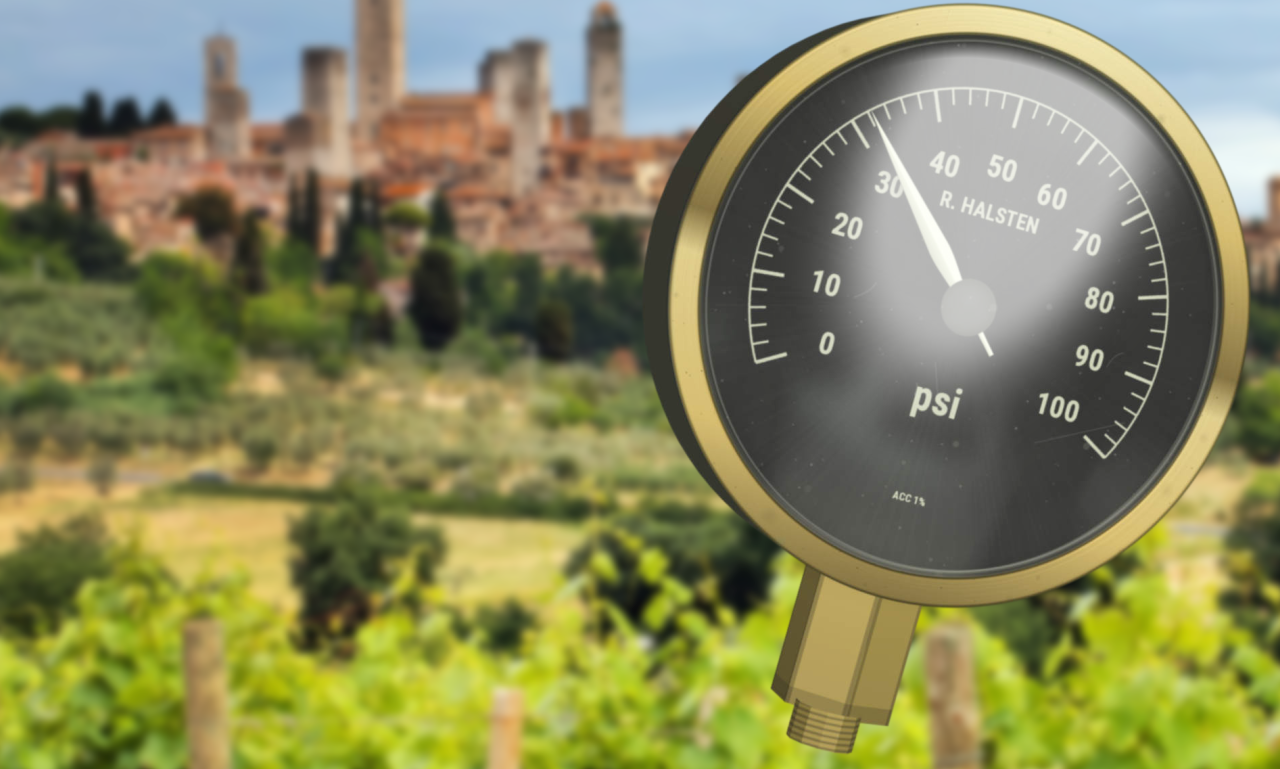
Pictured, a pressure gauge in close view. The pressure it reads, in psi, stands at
32 psi
